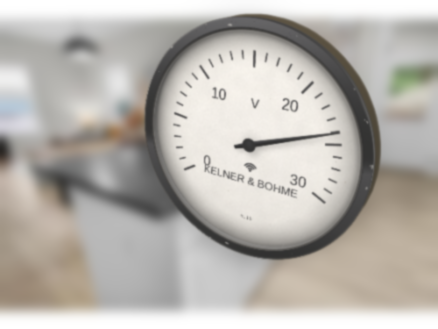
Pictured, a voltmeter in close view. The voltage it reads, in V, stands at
24 V
